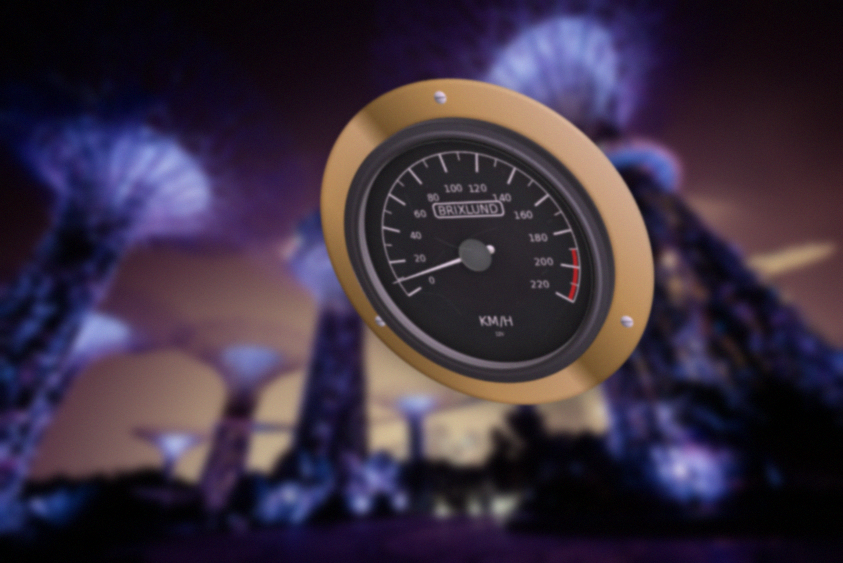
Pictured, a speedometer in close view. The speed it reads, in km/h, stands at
10 km/h
